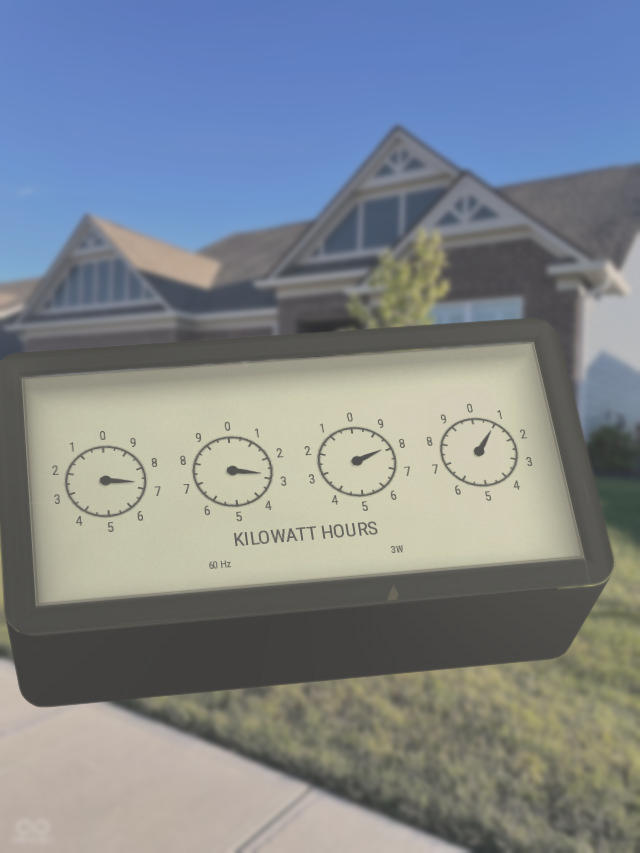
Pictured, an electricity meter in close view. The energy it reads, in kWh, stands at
7281 kWh
